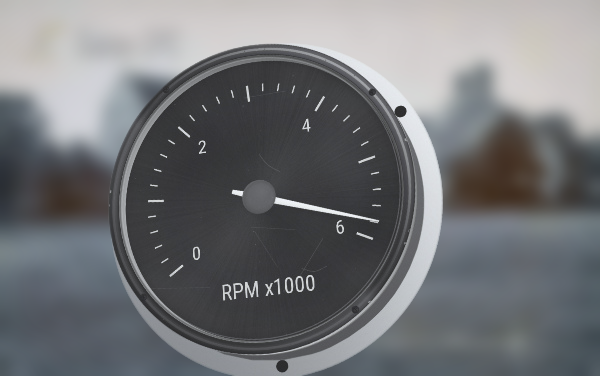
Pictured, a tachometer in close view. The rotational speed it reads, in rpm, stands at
5800 rpm
